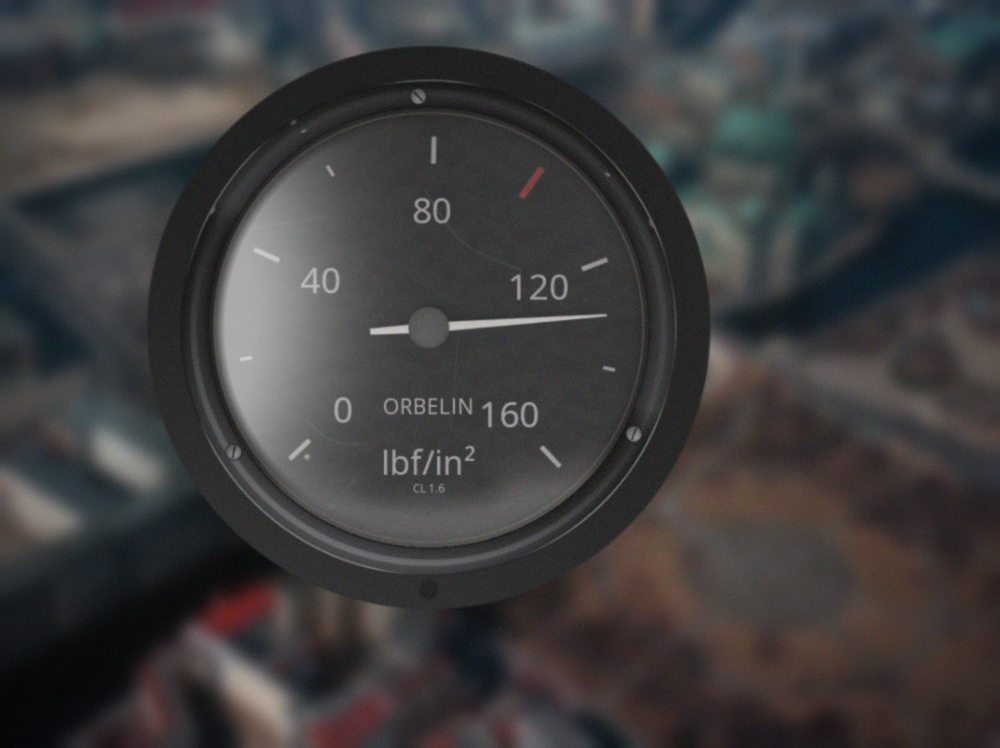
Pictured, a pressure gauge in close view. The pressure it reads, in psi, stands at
130 psi
